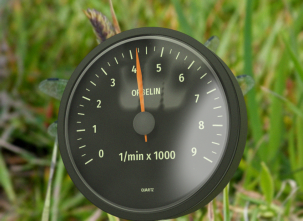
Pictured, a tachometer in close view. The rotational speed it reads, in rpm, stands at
4250 rpm
